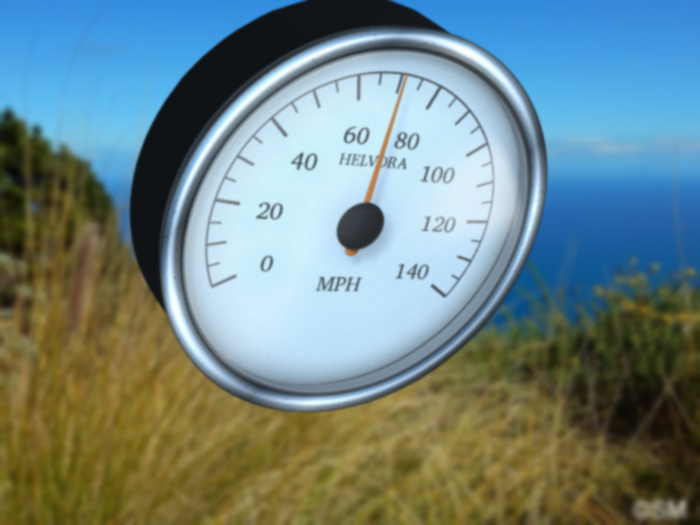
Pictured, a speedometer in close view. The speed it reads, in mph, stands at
70 mph
